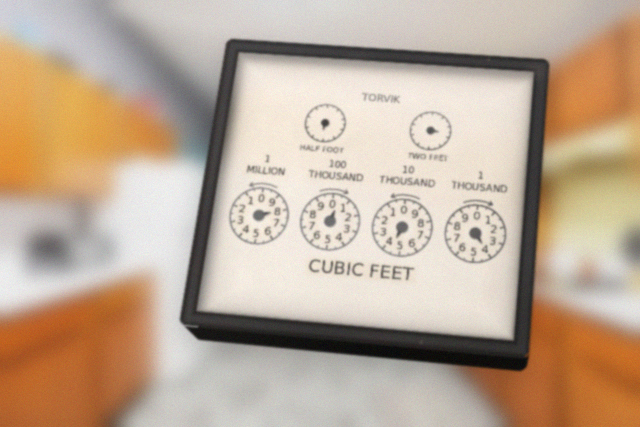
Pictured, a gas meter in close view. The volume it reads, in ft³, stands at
804400 ft³
